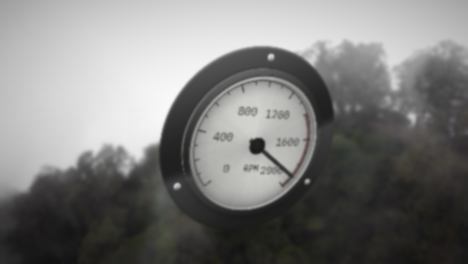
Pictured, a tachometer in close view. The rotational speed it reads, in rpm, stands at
1900 rpm
